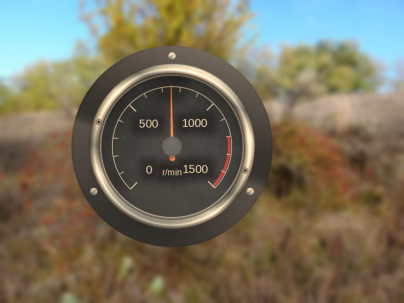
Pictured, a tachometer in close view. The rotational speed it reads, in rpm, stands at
750 rpm
